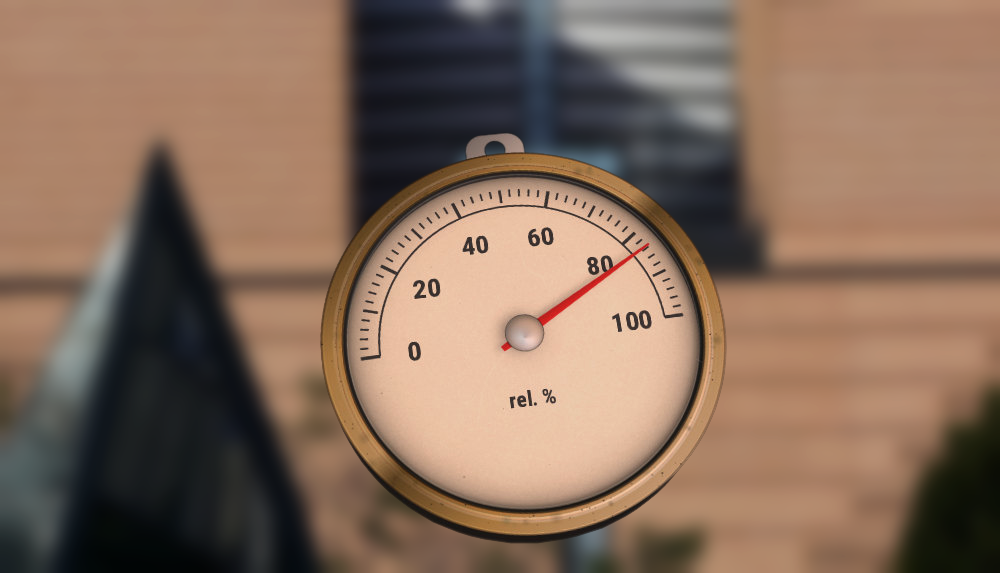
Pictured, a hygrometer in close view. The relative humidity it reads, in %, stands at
84 %
